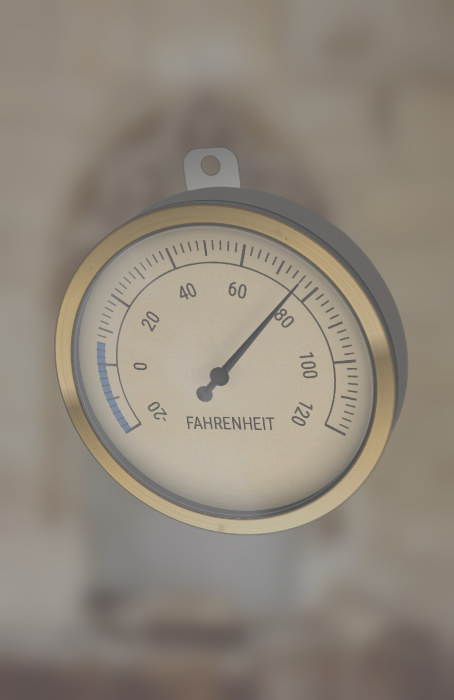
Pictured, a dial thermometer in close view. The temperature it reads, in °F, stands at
76 °F
